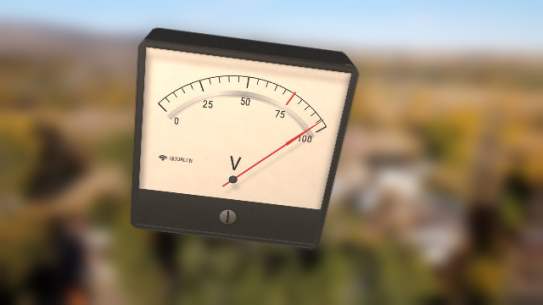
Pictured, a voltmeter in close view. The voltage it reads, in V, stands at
95 V
